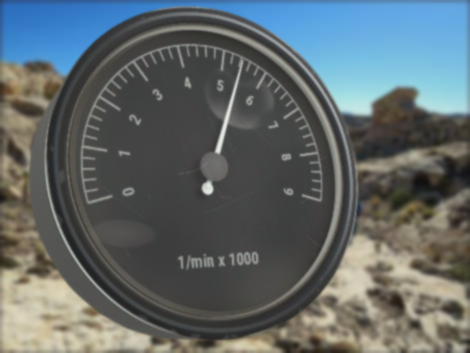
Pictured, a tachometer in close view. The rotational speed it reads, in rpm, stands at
5400 rpm
